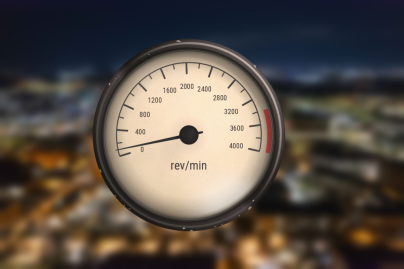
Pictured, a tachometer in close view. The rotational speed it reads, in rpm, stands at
100 rpm
